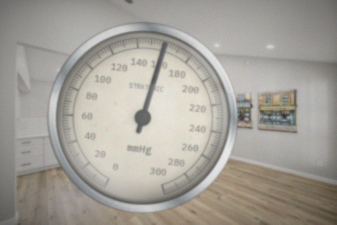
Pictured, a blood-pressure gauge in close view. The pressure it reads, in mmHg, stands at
160 mmHg
